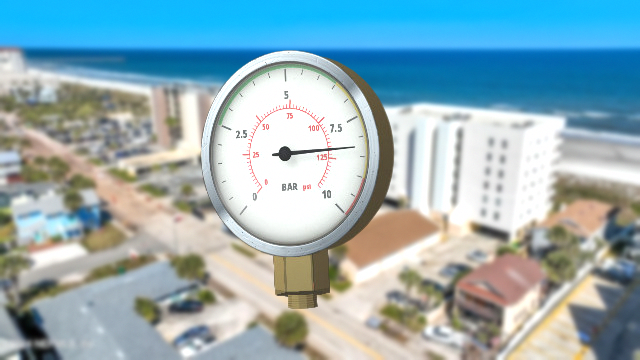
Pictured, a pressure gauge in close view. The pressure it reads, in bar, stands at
8.25 bar
